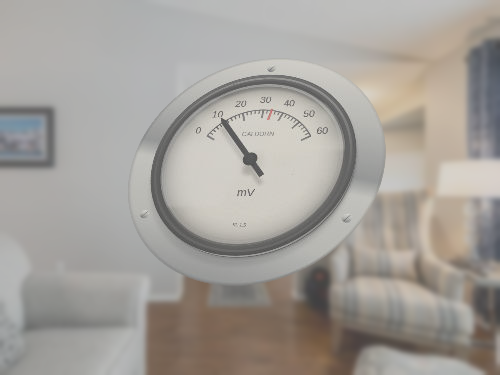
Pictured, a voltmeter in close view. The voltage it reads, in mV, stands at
10 mV
